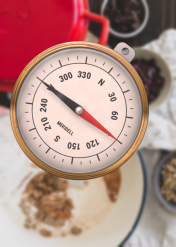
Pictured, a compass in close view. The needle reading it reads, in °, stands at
90 °
